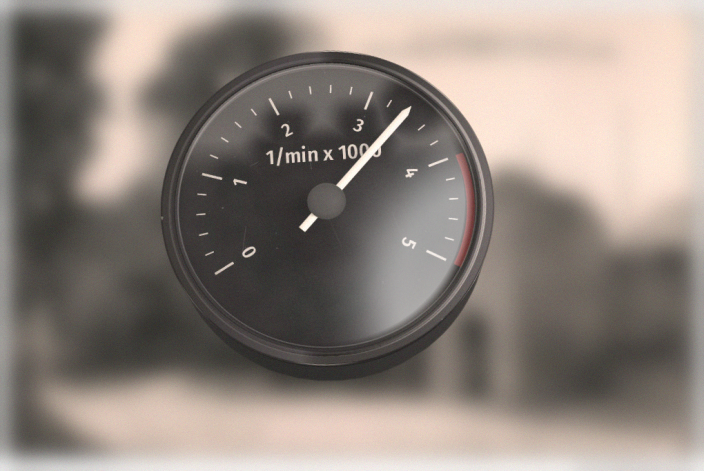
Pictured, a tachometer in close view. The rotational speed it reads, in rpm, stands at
3400 rpm
